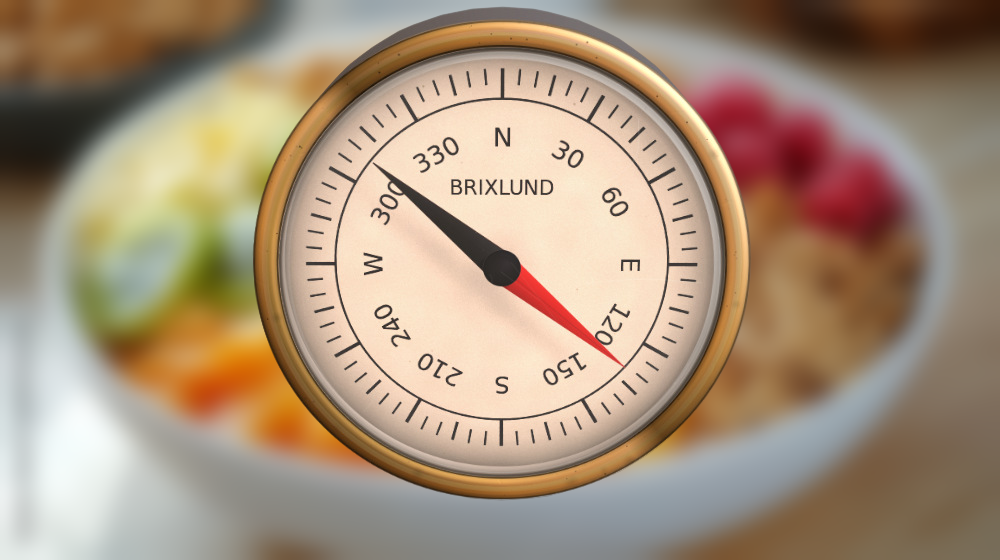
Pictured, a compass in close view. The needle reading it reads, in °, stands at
130 °
